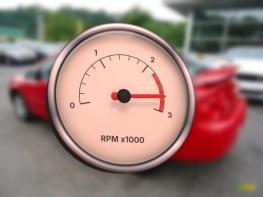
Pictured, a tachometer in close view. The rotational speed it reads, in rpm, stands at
2700 rpm
